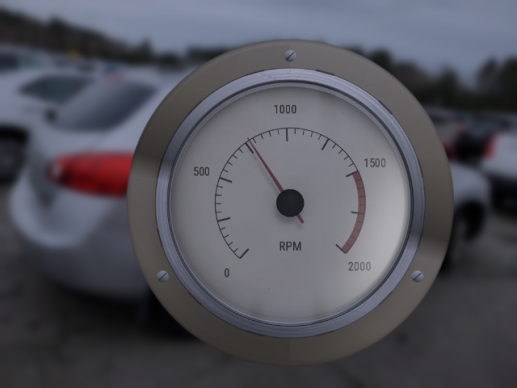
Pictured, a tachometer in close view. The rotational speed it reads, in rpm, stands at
775 rpm
